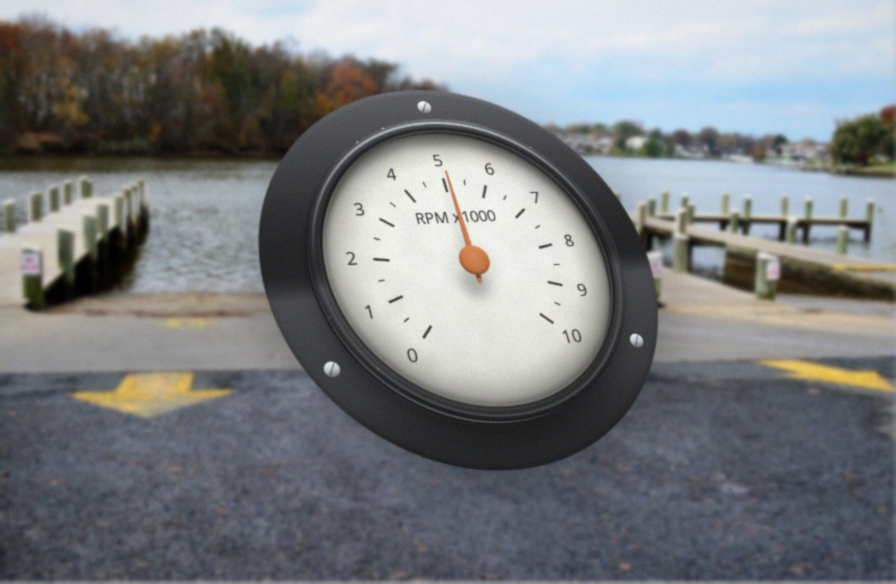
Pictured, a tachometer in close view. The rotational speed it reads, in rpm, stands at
5000 rpm
